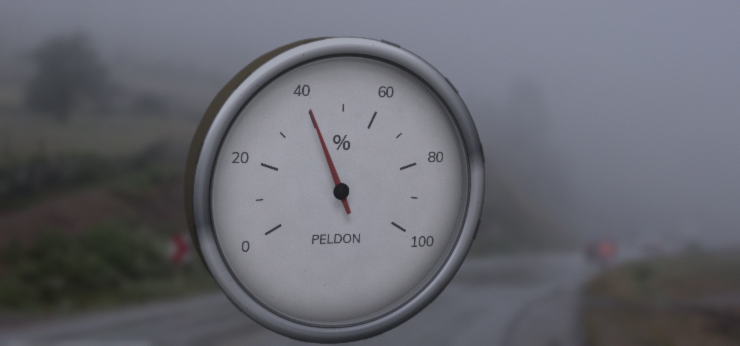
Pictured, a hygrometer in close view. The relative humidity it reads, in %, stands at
40 %
